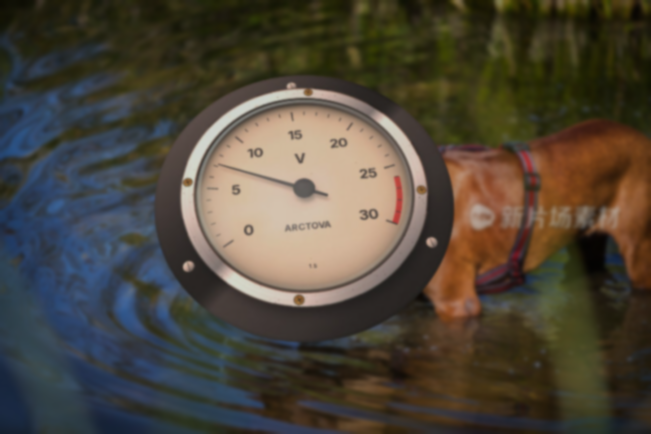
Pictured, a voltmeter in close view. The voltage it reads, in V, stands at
7 V
